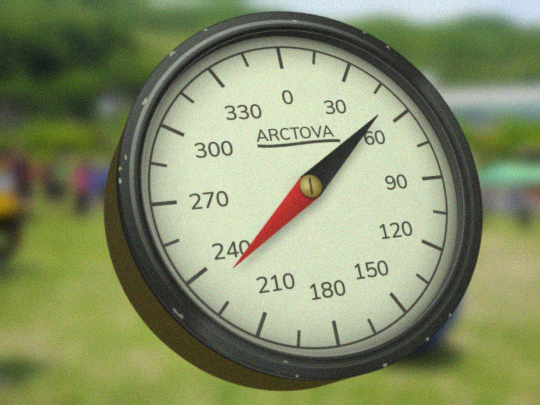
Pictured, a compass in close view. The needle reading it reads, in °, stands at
232.5 °
